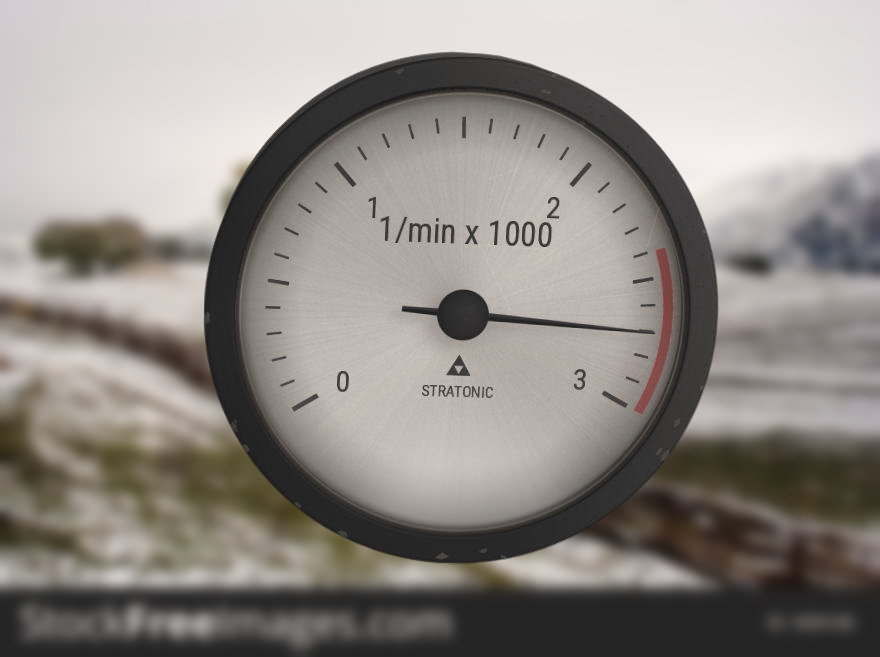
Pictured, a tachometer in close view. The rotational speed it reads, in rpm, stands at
2700 rpm
